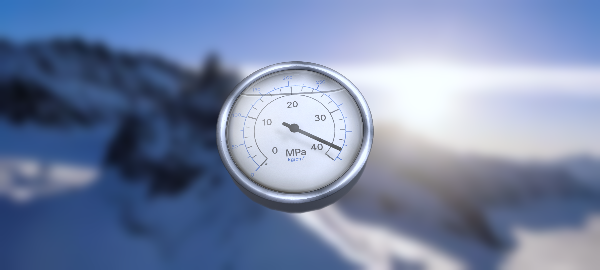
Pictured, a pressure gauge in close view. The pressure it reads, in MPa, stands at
38 MPa
